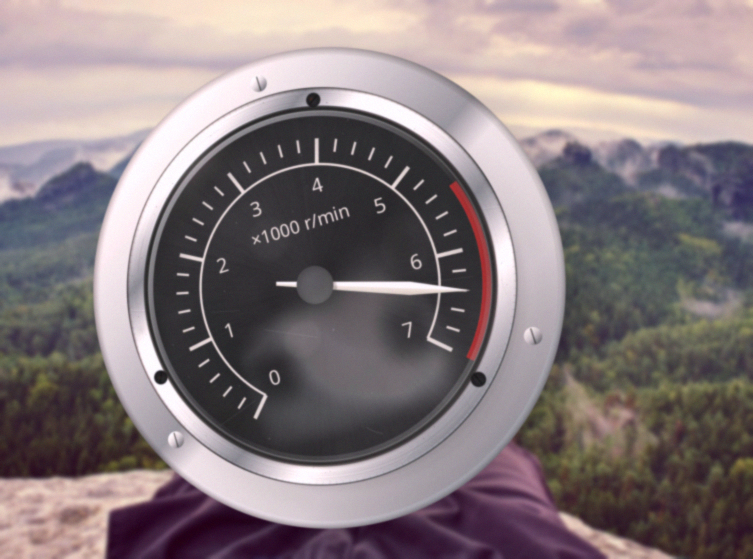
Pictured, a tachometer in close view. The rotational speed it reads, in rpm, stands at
6400 rpm
